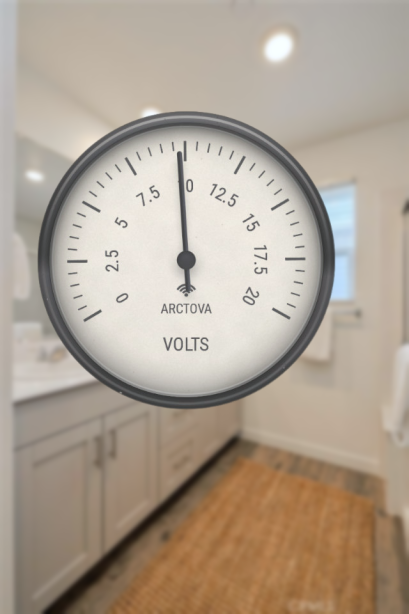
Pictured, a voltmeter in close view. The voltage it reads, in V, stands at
9.75 V
